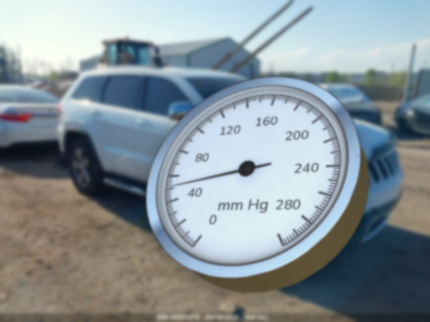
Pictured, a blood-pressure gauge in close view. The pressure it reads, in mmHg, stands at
50 mmHg
